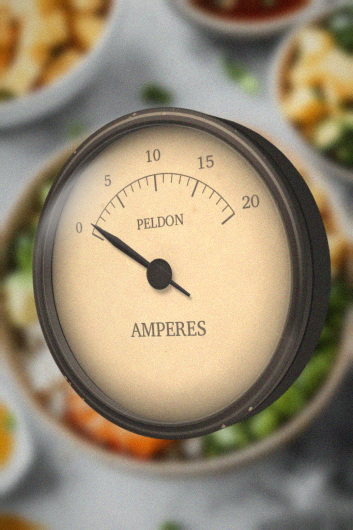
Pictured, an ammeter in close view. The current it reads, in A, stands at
1 A
